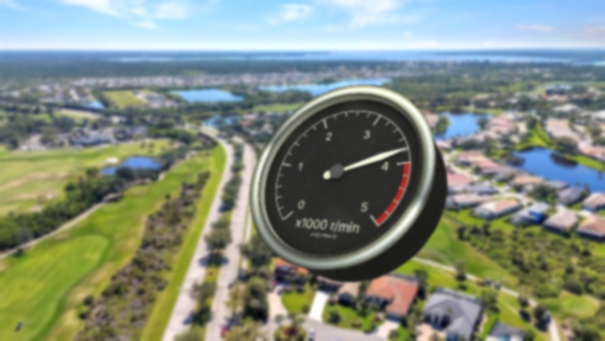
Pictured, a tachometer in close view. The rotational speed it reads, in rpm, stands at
3800 rpm
